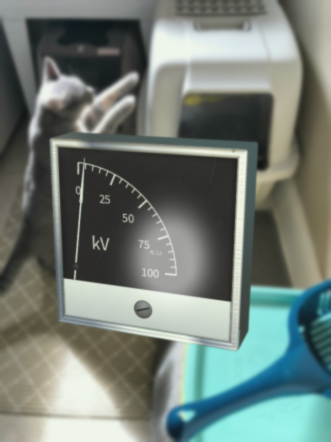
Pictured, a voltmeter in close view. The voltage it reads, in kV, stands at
5 kV
